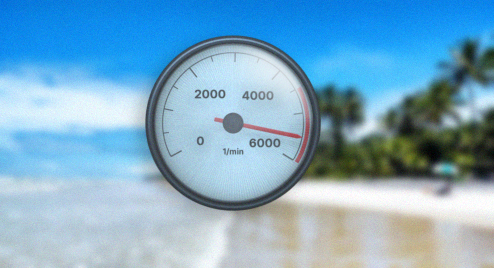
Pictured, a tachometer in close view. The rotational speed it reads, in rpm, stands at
5500 rpm
